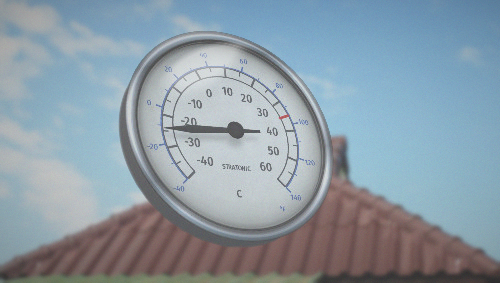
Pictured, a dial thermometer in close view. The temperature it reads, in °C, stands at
-25 °C
